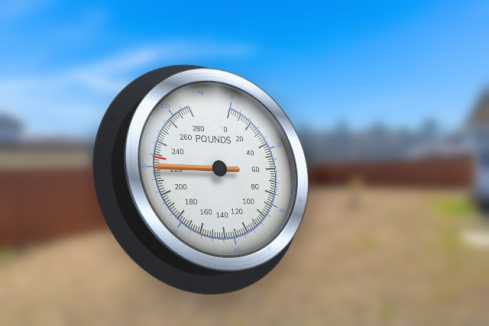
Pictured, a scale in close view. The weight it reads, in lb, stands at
220 lb
